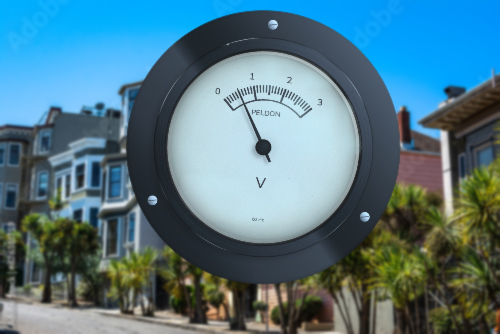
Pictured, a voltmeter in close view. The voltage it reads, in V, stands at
0.5 V
